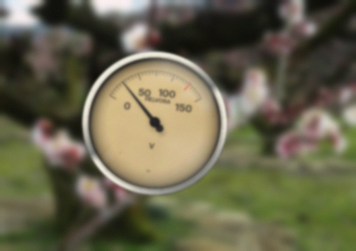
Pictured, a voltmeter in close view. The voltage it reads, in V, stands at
25 V
